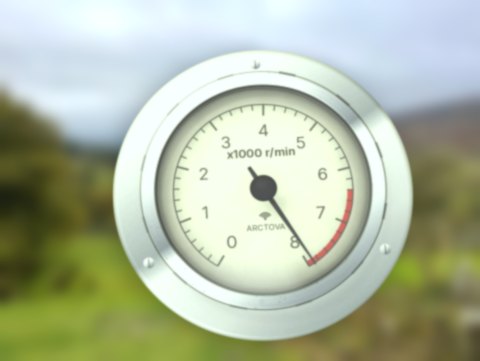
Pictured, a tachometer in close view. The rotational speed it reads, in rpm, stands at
7900 rpm
